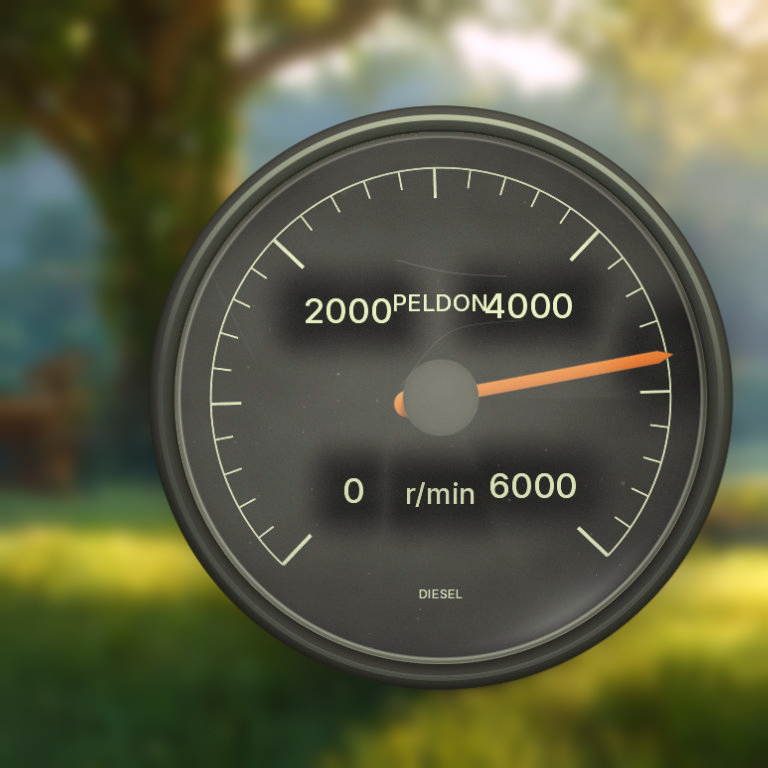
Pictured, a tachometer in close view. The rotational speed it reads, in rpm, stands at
4800 rpm
